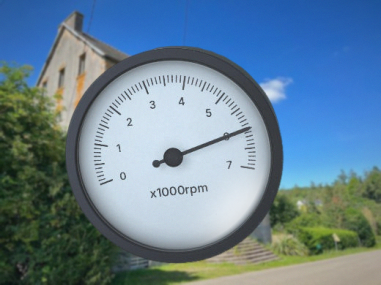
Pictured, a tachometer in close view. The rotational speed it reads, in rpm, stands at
6000 rpm
